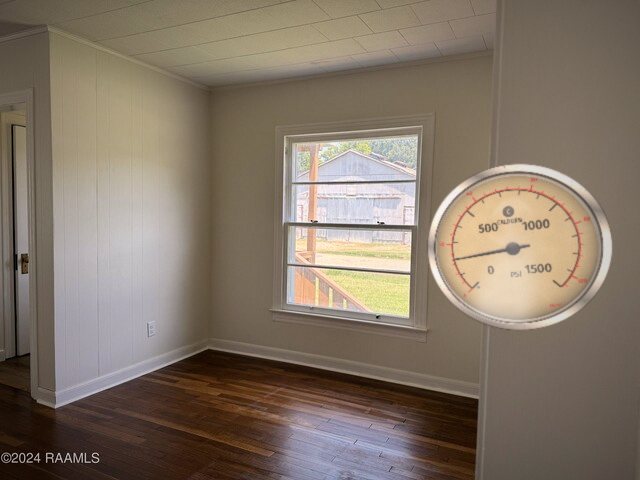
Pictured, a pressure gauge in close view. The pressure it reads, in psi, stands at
200 psi
